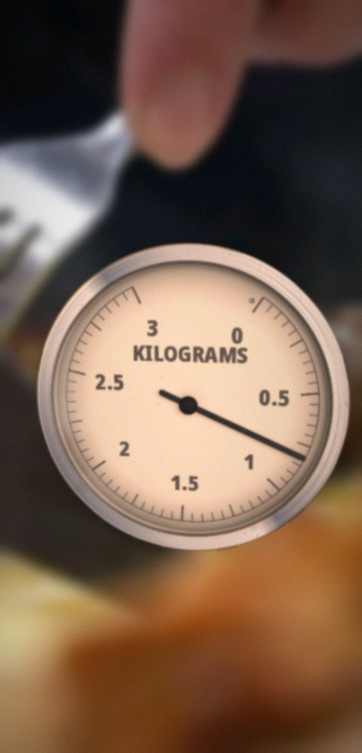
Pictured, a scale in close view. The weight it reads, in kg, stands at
0.8 kg
